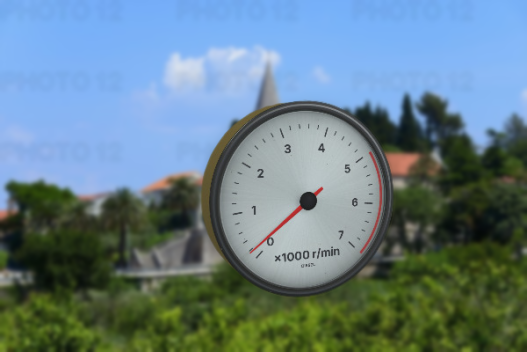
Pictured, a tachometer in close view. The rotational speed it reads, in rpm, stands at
200 rpm
